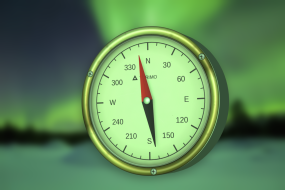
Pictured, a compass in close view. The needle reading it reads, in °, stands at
350 °
